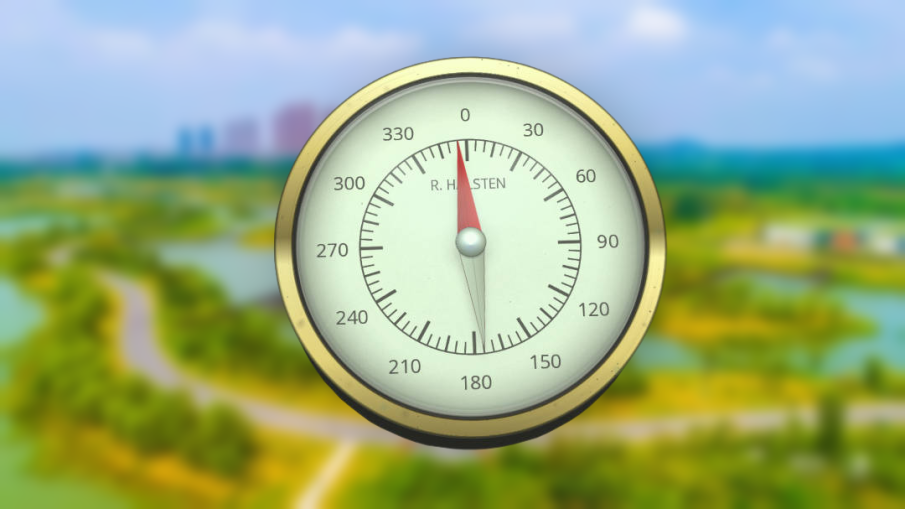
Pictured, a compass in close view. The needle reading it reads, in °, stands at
355 °
